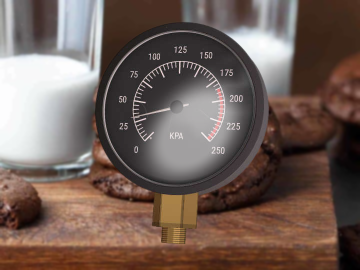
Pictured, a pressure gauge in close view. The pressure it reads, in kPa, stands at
30 kPa
